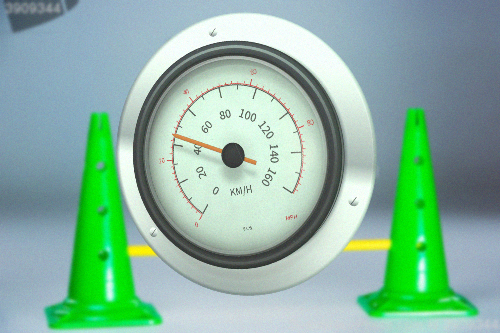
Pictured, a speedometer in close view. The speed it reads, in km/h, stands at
45 km/h
